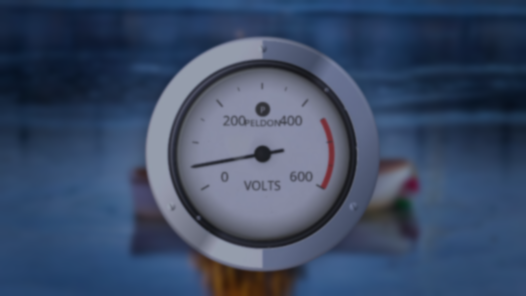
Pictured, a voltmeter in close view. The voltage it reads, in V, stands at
50 V
